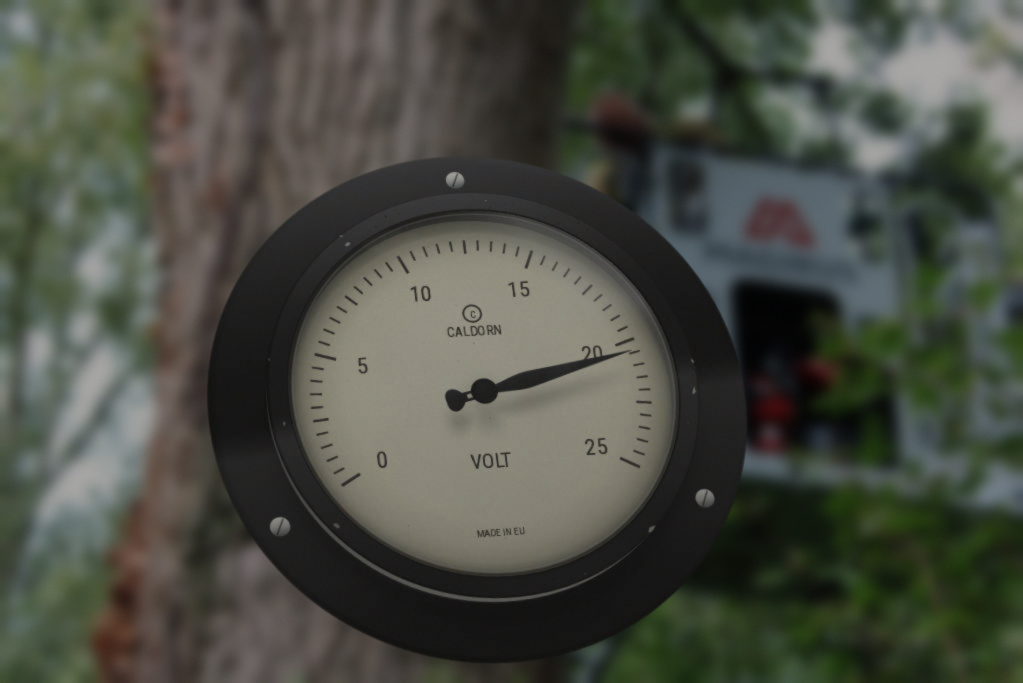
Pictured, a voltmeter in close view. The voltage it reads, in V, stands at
20.5 V
